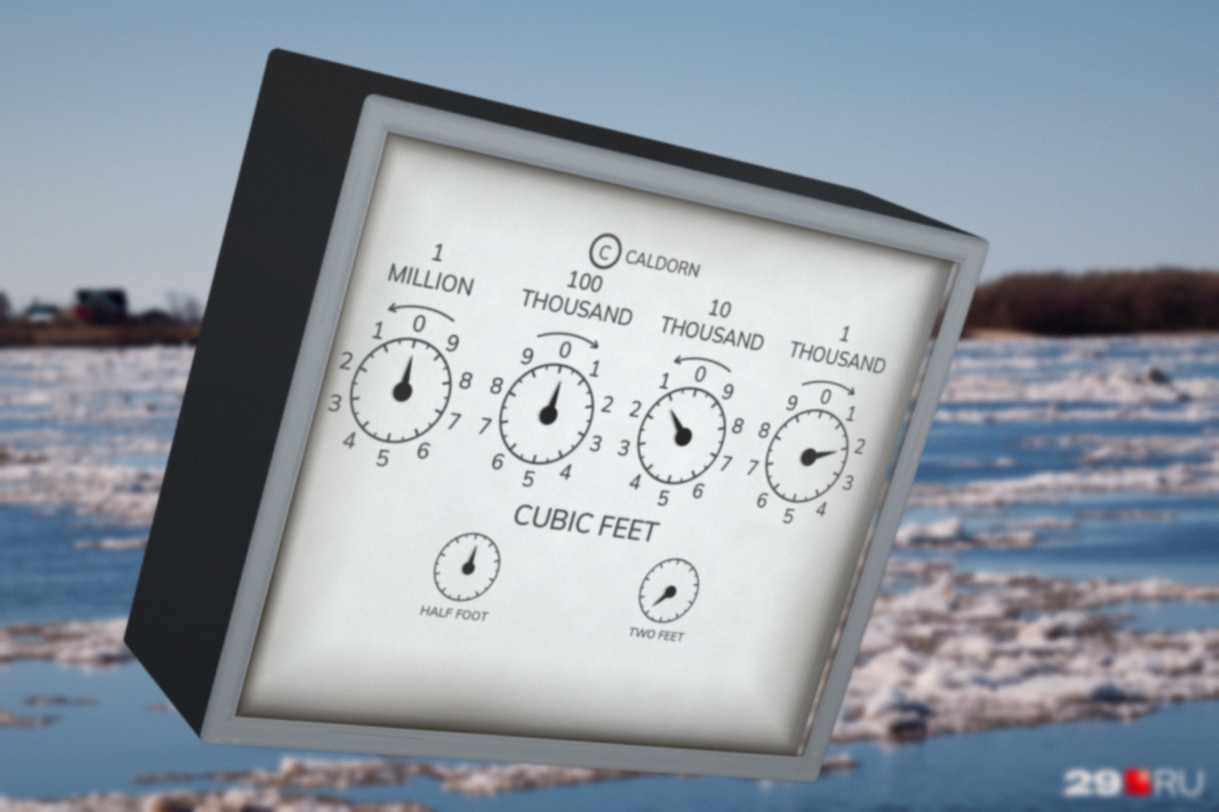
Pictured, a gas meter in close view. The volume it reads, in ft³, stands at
1200 ft³
